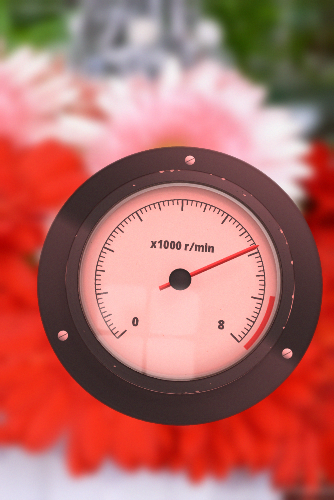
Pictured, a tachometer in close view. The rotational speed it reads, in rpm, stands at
5900 rpm
